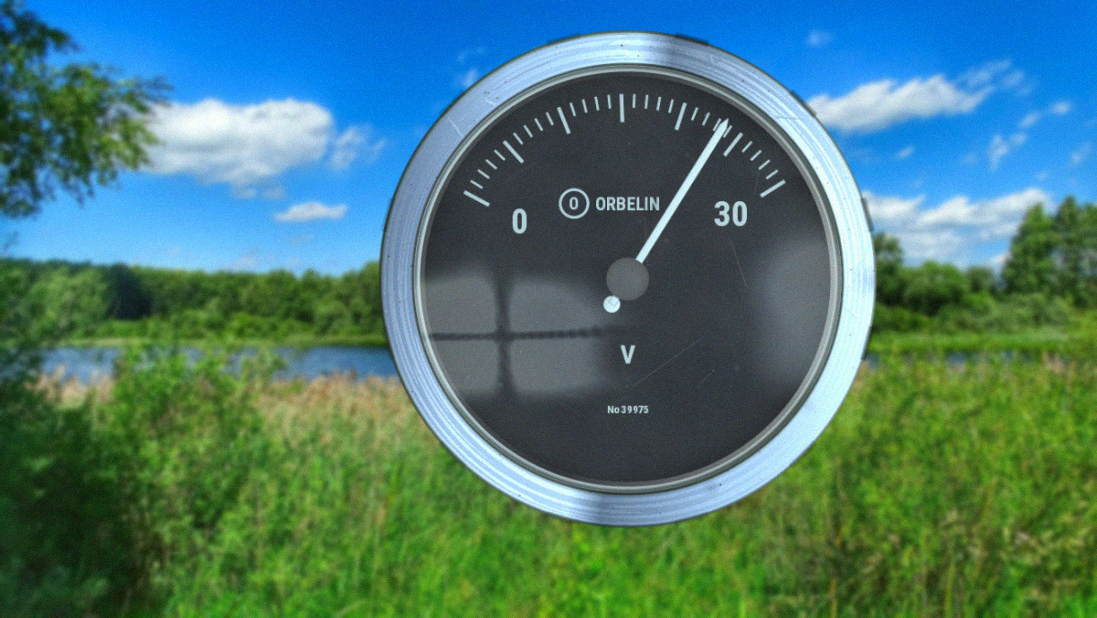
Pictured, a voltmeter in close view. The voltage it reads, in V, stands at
23.5 V
